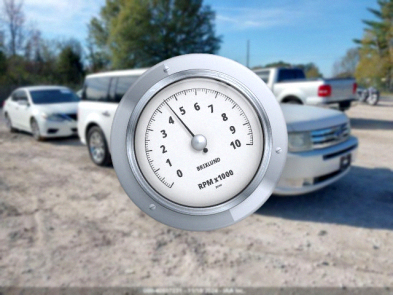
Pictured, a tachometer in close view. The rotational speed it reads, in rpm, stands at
4500 rpm
